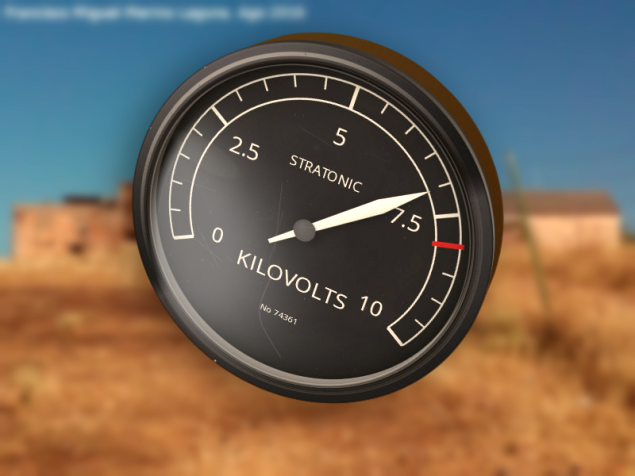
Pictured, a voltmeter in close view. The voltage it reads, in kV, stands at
7 kV
